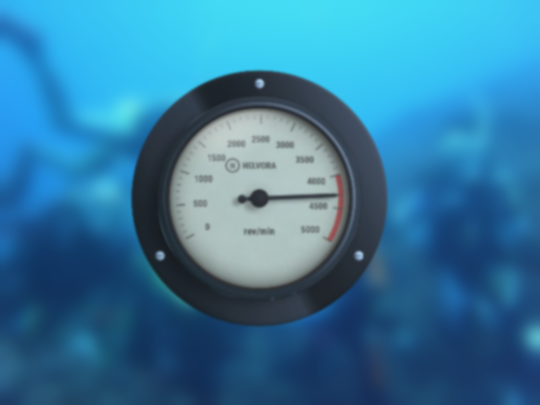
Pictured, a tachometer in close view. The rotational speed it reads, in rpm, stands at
4300 rpm
